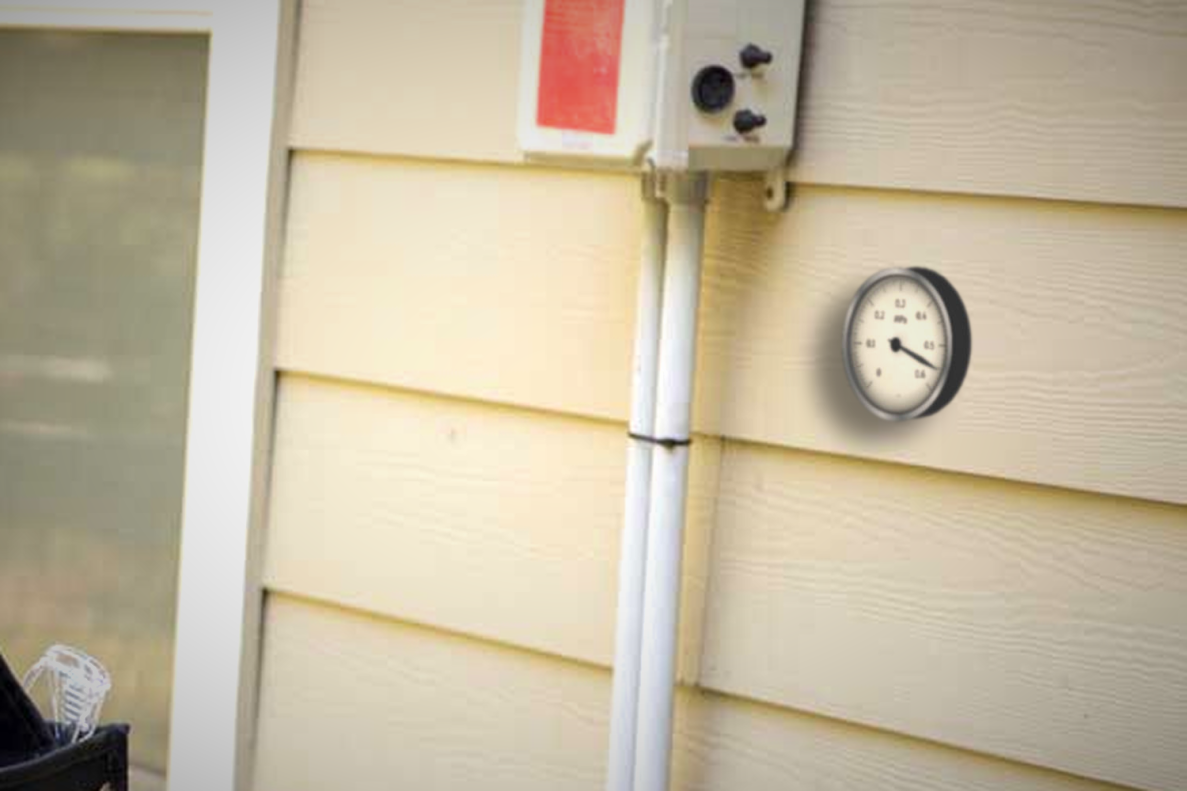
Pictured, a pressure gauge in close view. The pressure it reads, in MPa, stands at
0.55 MPa
